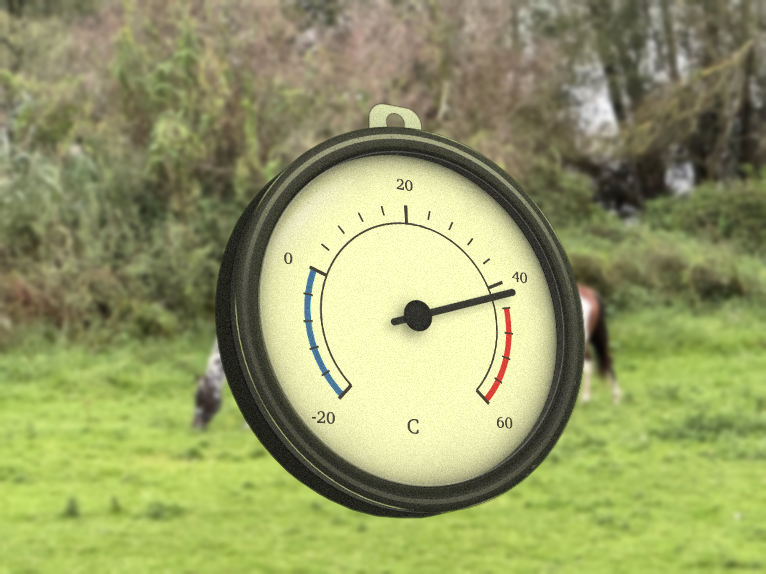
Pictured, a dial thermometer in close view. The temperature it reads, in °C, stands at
42 °C
